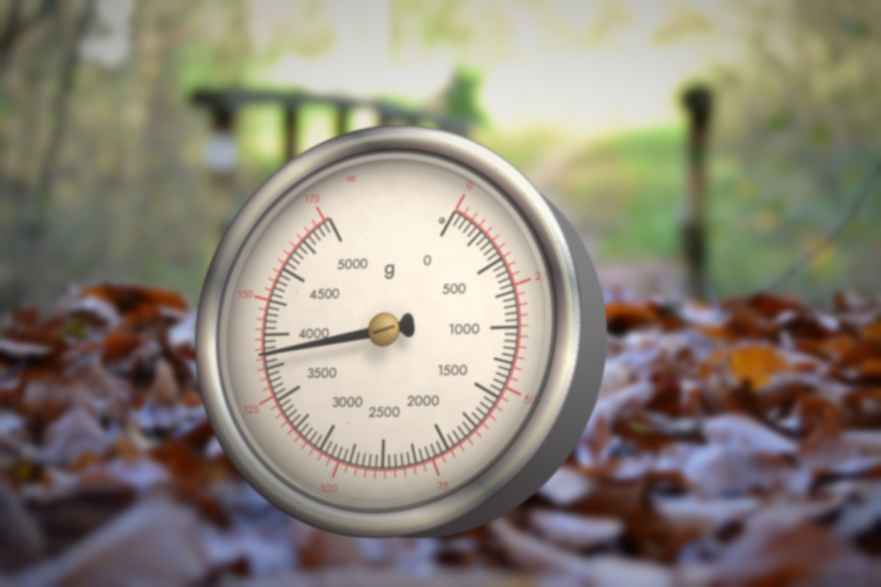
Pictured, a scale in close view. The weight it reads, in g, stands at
3850 g
